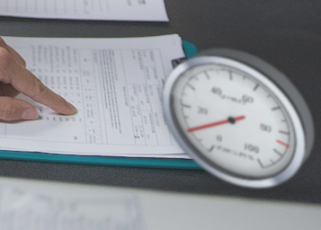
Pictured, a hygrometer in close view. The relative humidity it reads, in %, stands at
10 %
